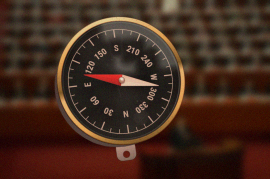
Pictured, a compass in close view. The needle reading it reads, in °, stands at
105 °
